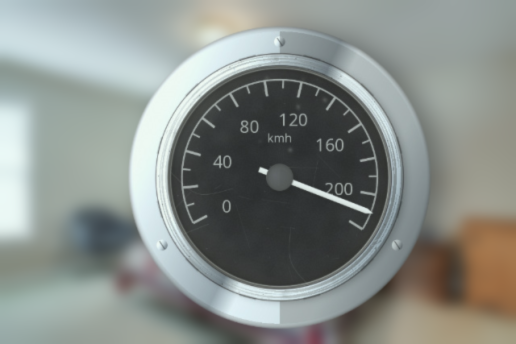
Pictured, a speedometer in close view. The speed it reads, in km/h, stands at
210 km/h
